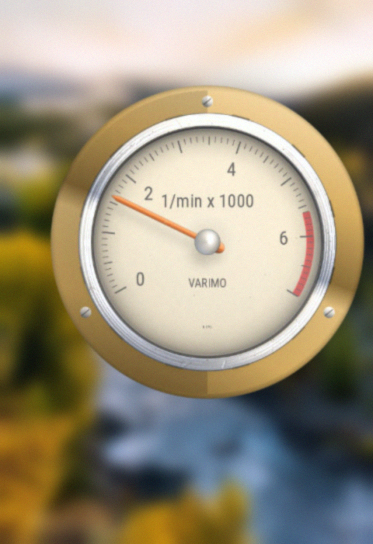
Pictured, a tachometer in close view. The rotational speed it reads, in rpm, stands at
1600 rpm
